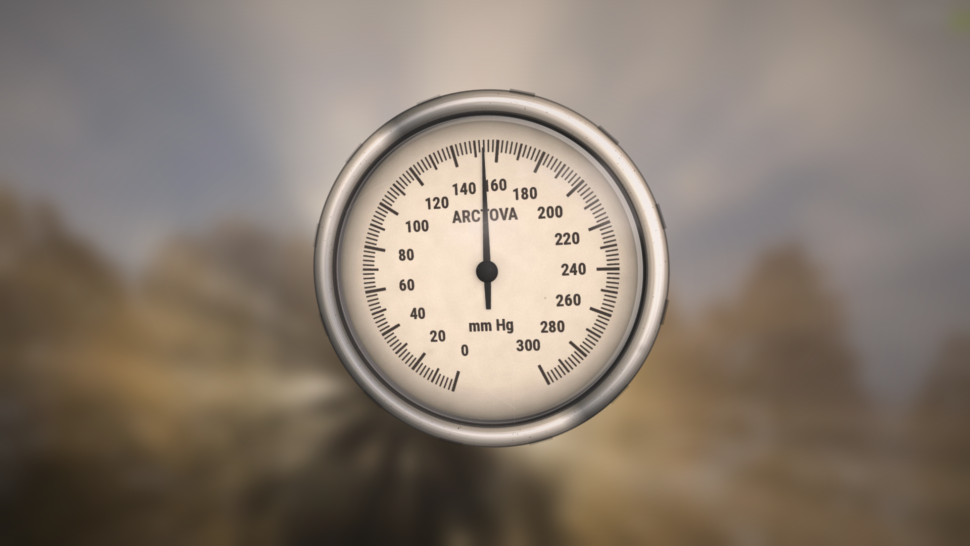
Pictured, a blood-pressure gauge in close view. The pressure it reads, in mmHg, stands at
154 mmHg
